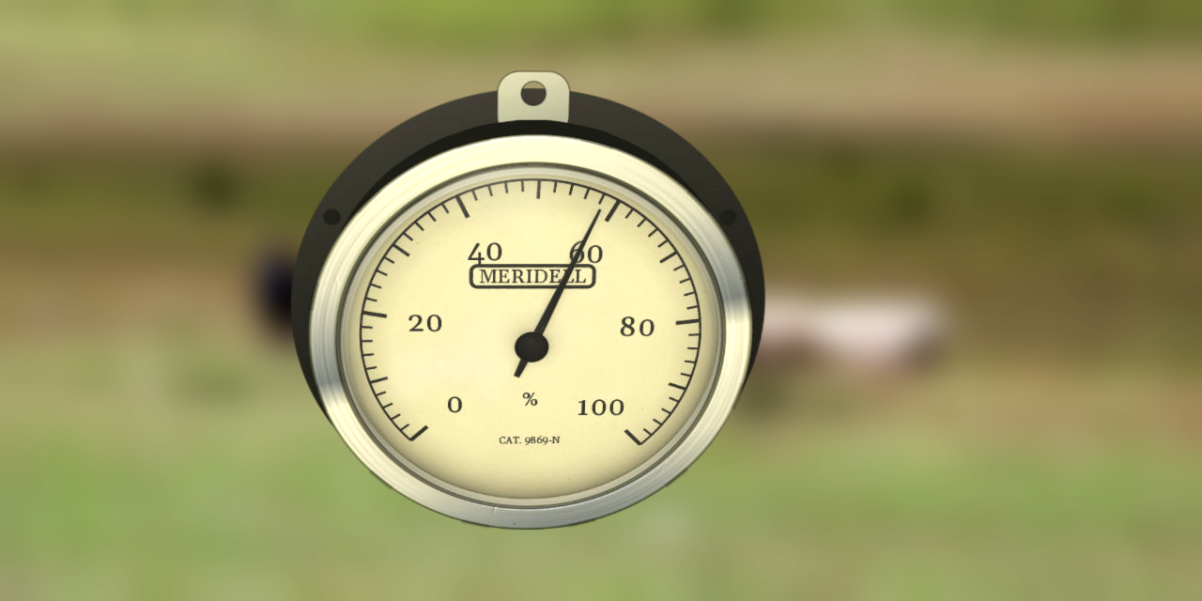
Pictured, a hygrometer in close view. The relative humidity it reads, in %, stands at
58 %
